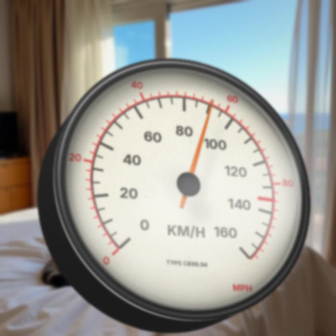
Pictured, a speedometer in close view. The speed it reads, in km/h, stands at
90 km/h
